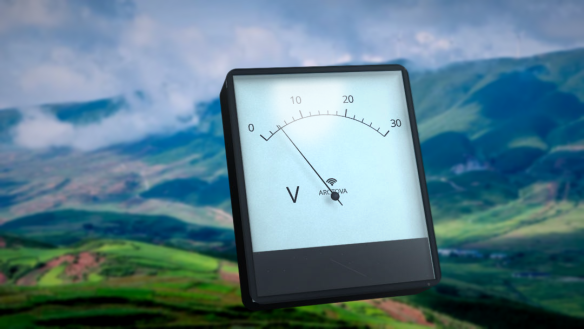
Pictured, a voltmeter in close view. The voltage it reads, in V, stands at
4 V
